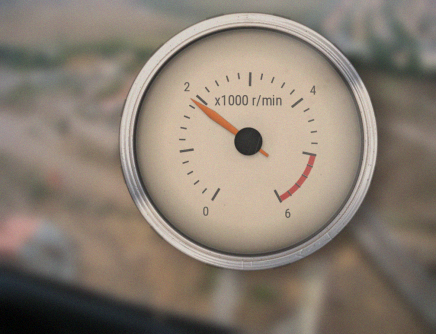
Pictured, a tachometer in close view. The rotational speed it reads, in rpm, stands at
1900 rpm
